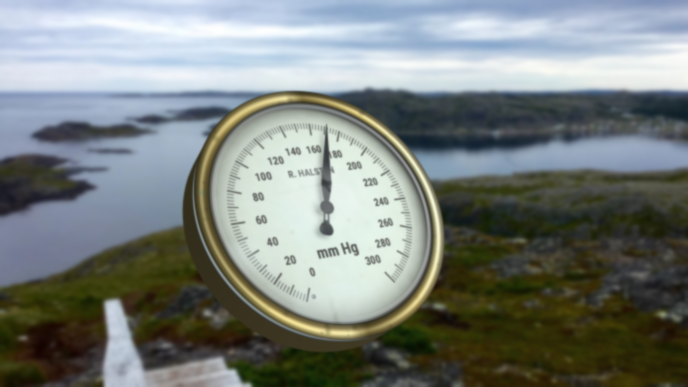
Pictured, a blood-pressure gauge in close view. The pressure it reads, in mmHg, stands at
170 mmHg
